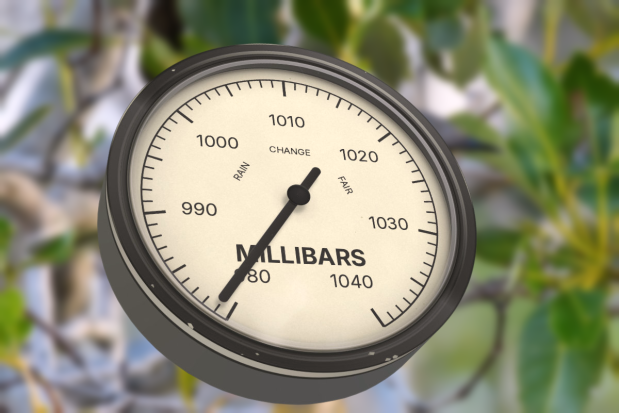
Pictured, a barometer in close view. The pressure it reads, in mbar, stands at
981 mbar
